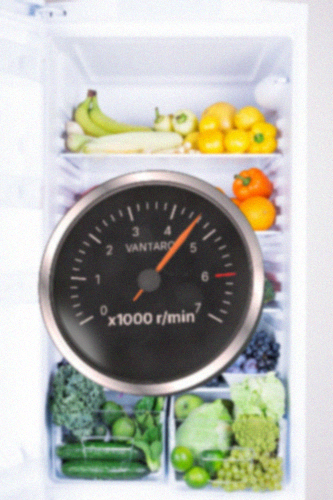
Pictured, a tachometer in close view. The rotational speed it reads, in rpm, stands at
4600 rpm
